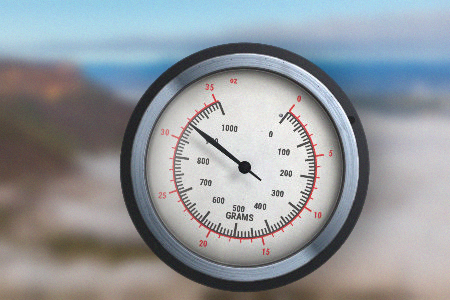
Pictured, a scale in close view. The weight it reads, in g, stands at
900 g
